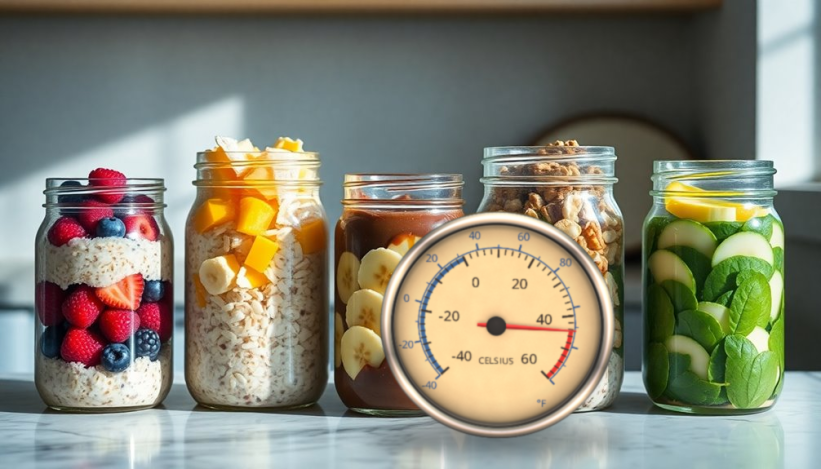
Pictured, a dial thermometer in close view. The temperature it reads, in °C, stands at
44 °C
